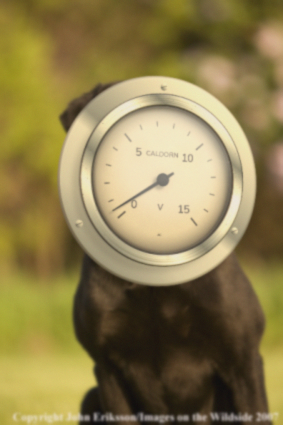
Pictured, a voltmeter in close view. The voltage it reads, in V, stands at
0.5 V
